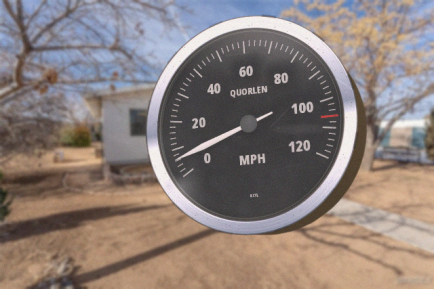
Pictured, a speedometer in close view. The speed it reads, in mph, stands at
6 mph
